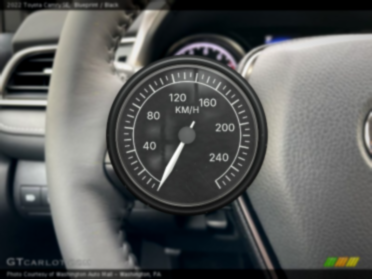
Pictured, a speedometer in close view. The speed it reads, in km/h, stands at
0 km/h
